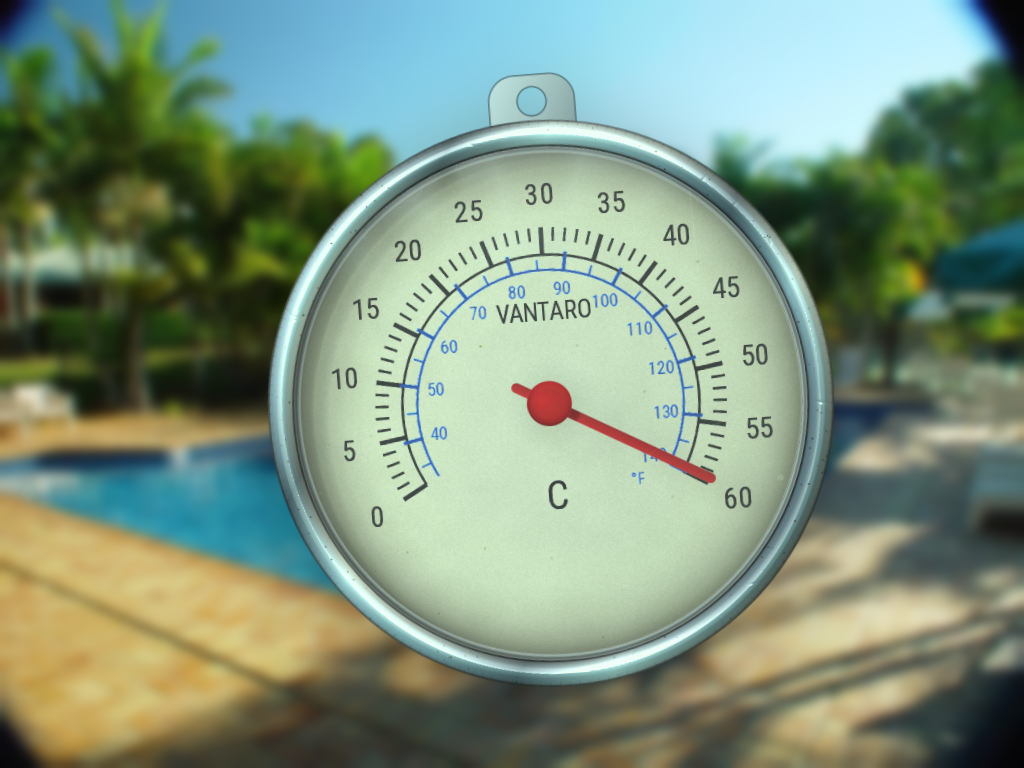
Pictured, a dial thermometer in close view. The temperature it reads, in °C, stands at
59.5 °C
